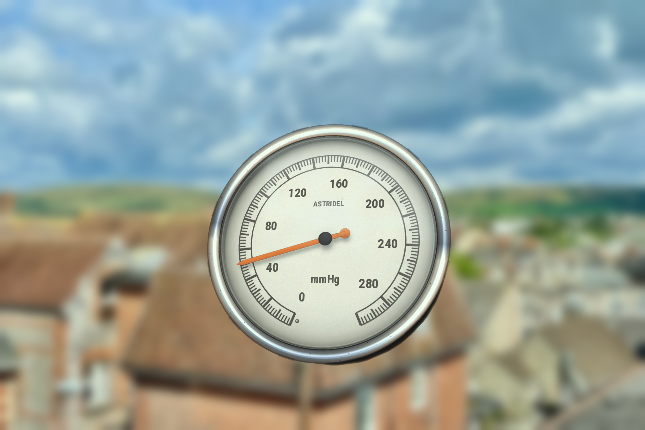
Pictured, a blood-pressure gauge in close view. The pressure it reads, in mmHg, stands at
50 mmHg
